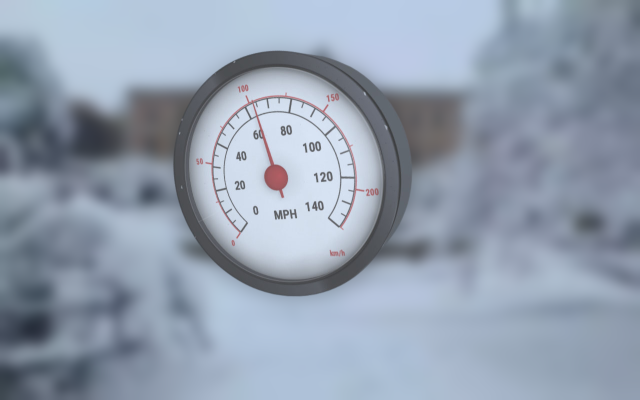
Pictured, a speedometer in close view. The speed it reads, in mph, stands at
65 mph
